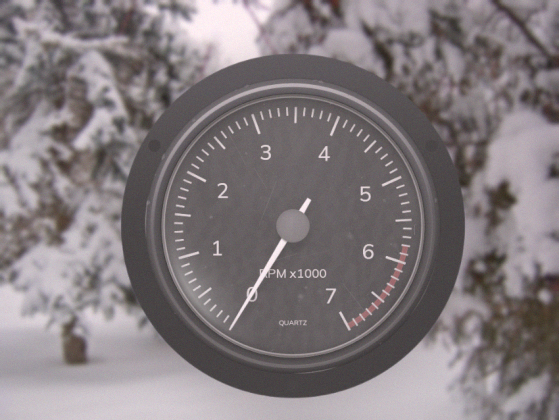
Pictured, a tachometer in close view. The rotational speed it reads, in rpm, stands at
0 rpm
